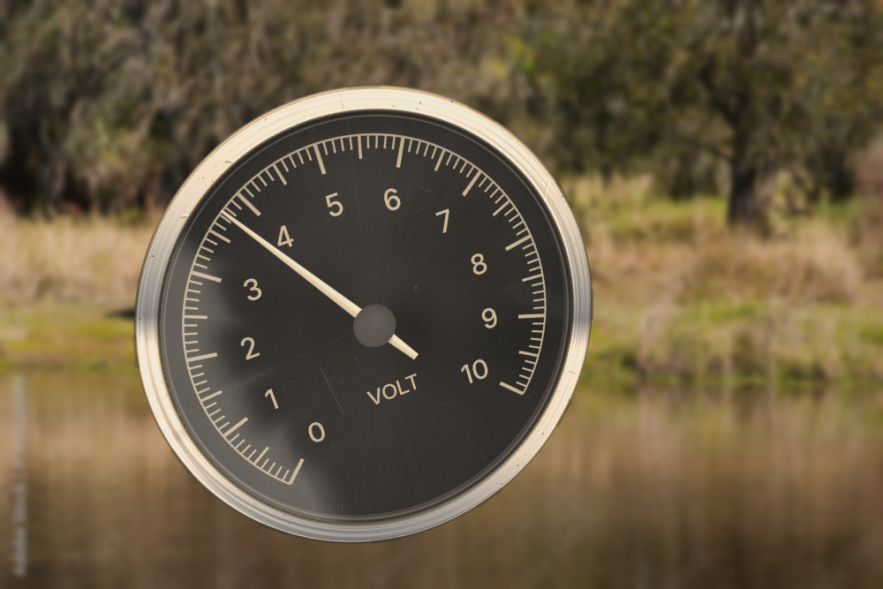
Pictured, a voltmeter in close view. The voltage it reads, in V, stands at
3.75 V
